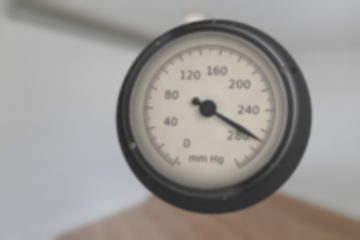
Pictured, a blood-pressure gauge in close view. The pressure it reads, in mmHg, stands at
270 mmHg
